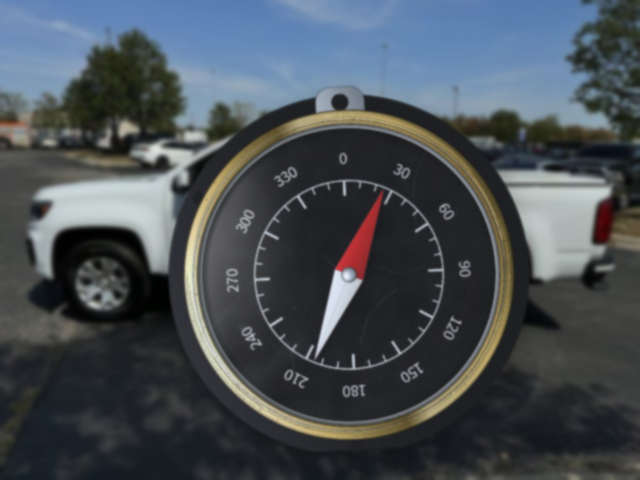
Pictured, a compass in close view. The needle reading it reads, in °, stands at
25 °
